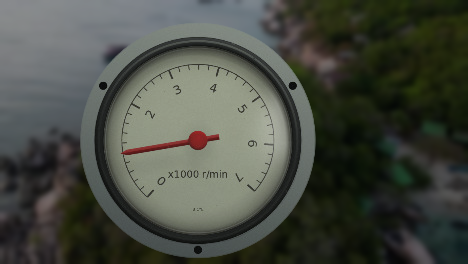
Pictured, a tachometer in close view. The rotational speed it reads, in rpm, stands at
1000 rpm
